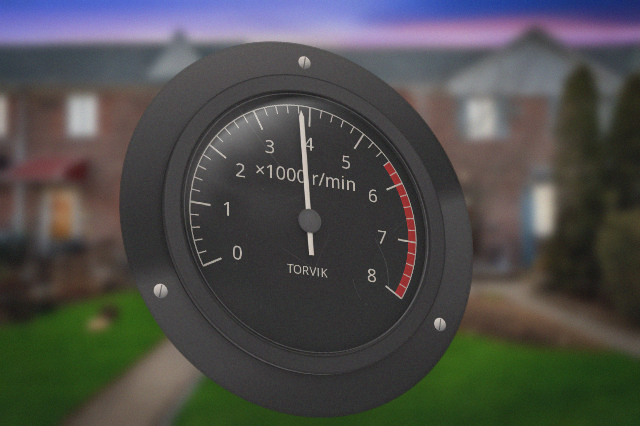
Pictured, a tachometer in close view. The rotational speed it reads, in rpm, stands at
3800 rpm
